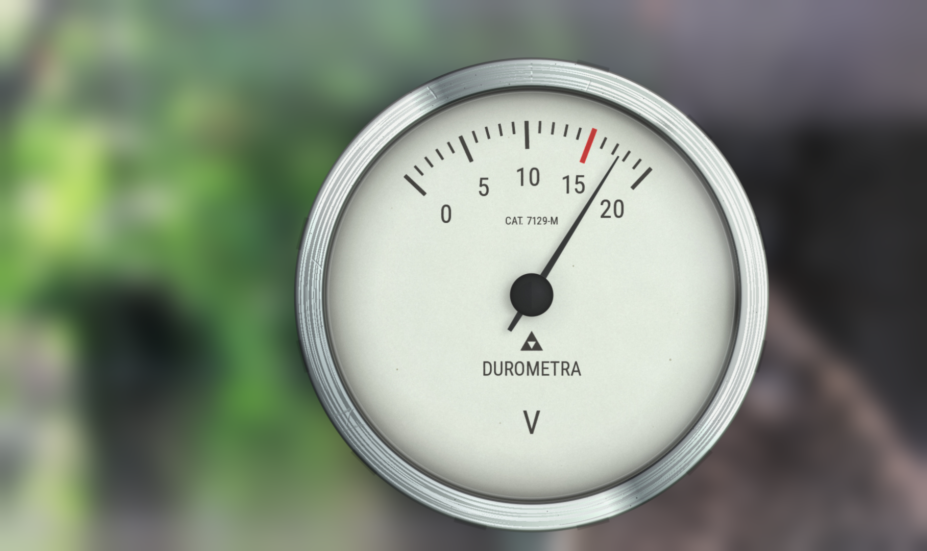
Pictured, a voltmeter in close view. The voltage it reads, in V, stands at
17.5 V
